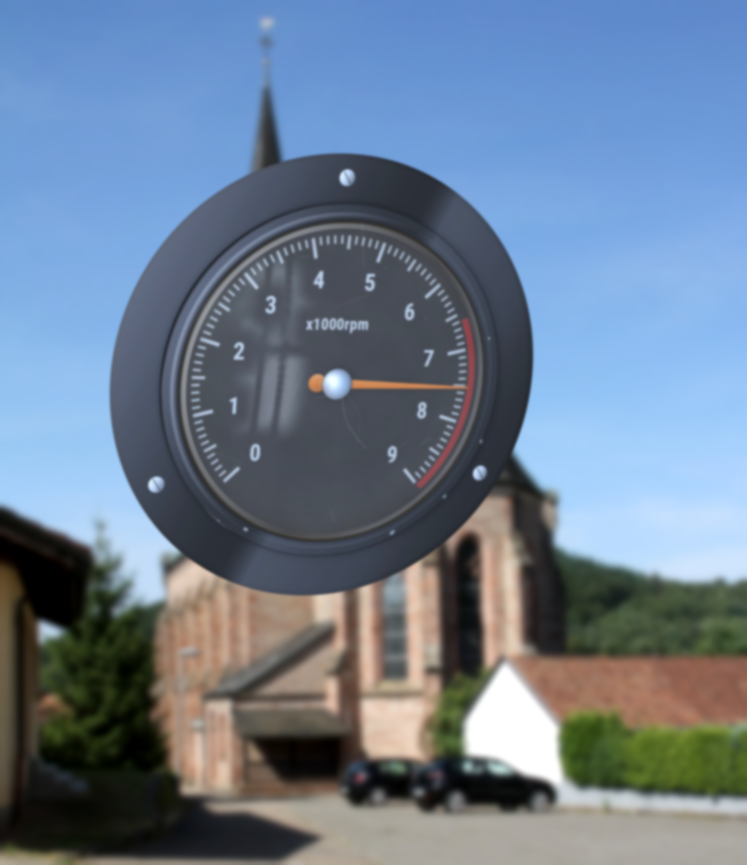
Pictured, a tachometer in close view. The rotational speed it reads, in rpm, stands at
7500 rpm
